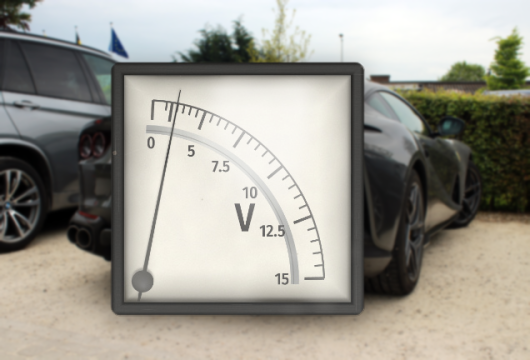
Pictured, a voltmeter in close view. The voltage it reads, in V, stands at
3 V
